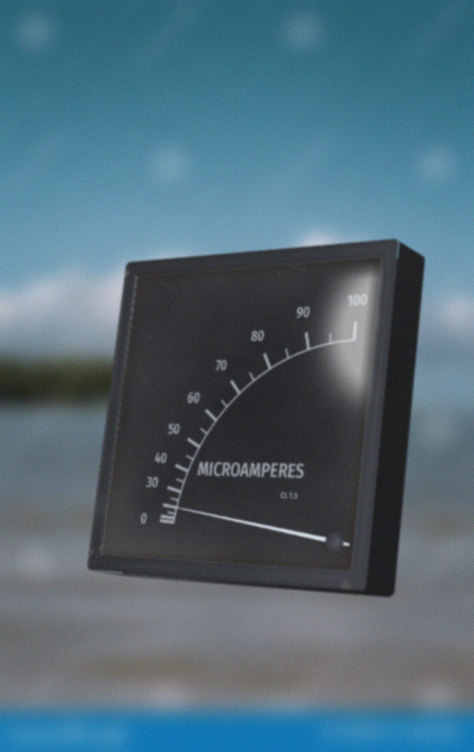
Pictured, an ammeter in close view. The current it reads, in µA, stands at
20 µA
